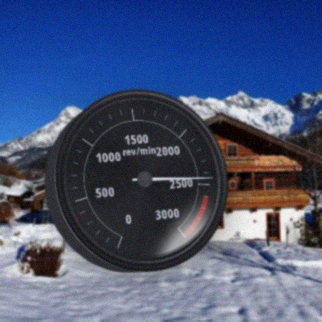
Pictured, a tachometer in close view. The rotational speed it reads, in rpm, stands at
2450 rpm
